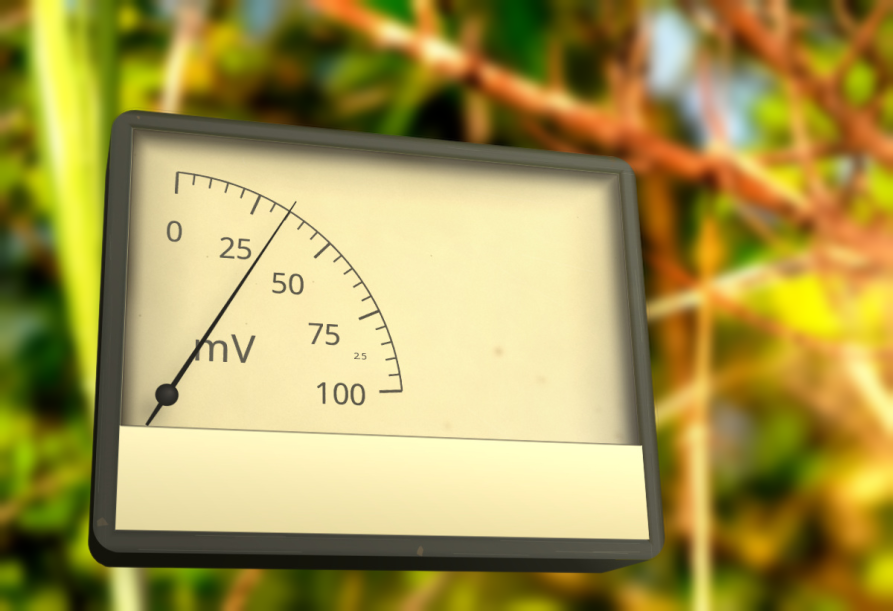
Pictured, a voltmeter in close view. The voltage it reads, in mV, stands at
35 mV
